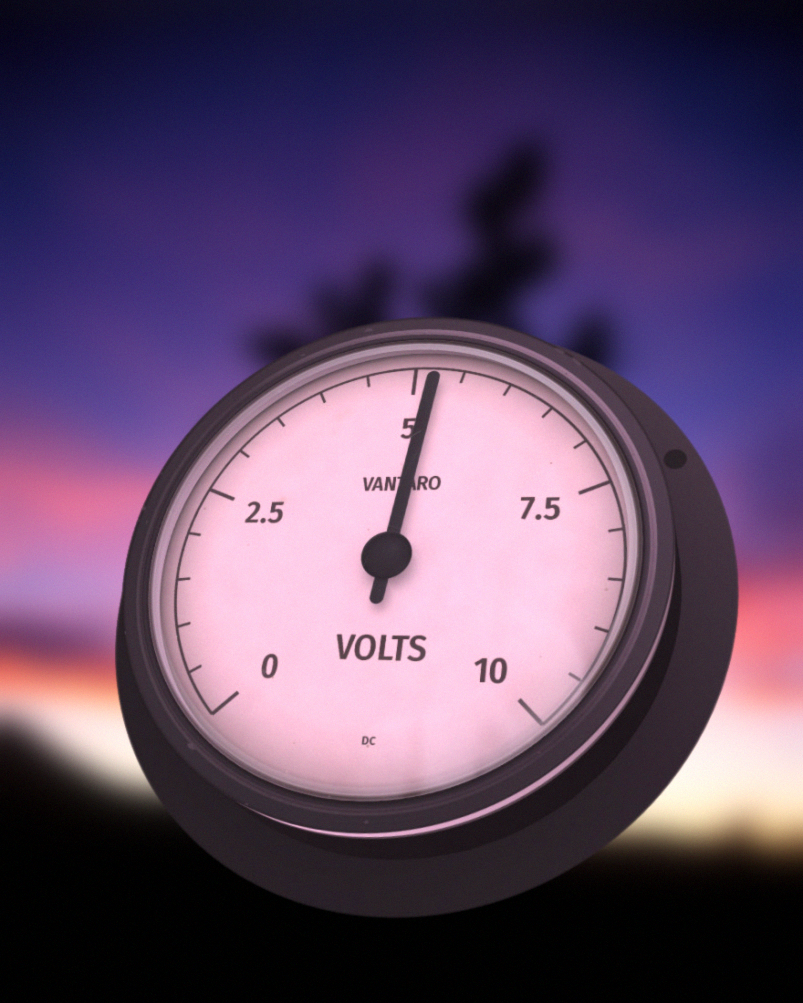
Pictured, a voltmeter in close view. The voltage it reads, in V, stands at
5.25 V
